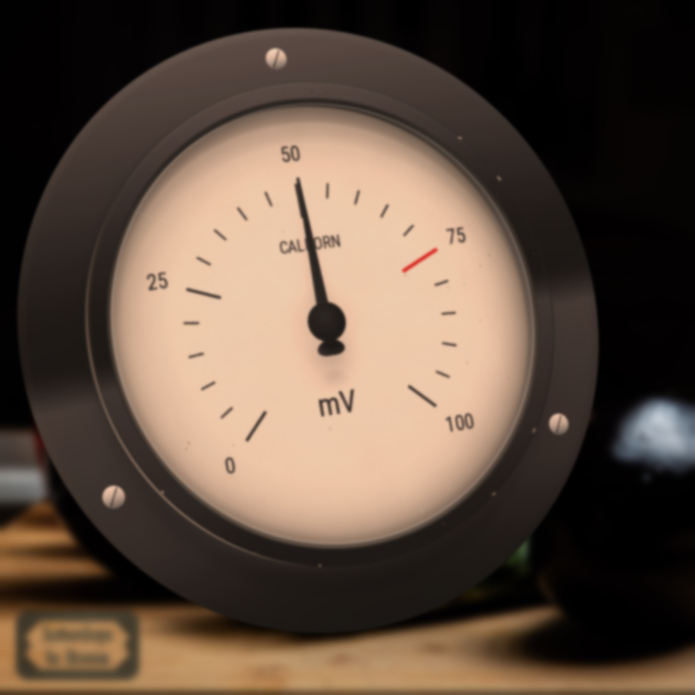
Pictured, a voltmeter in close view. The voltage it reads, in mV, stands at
50 mV
